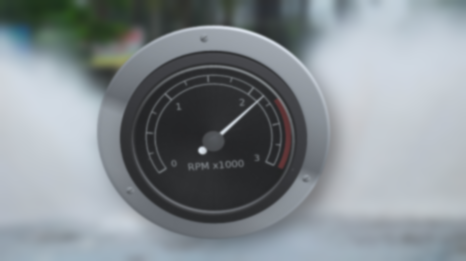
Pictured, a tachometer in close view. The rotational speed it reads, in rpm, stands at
2125 rpm
